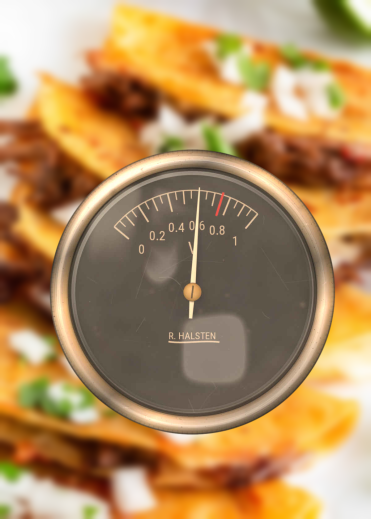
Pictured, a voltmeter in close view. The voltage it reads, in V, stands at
0.6 V
